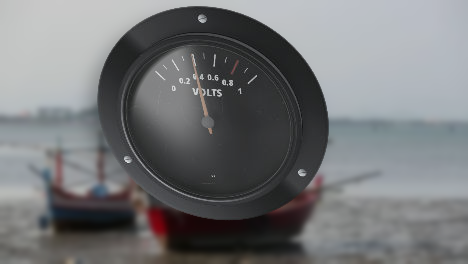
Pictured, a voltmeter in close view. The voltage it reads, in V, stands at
0.4 V
